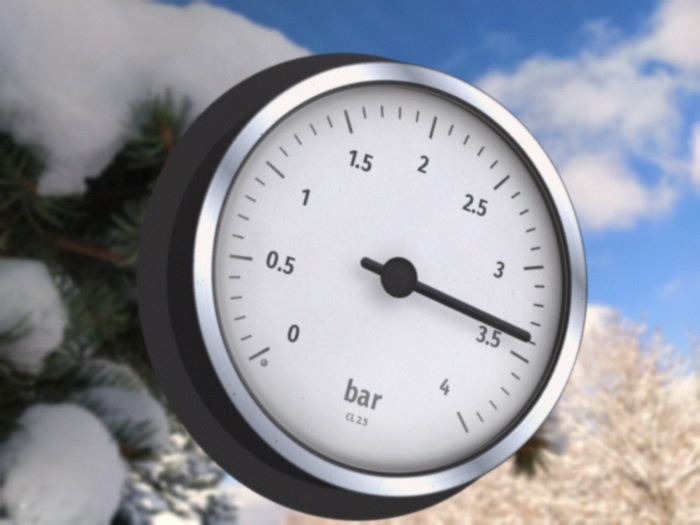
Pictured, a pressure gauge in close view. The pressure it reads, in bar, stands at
3.4 bar
